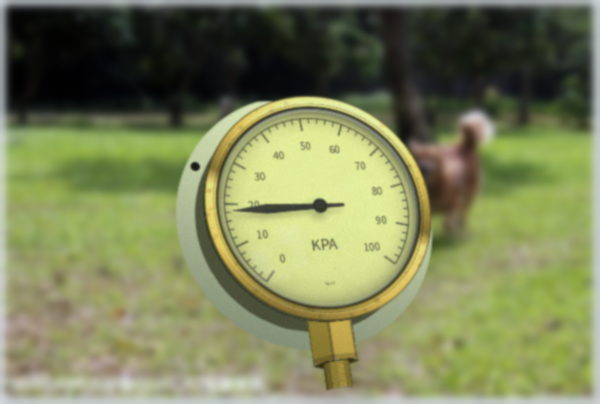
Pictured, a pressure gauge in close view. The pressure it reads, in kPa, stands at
18 kPa
